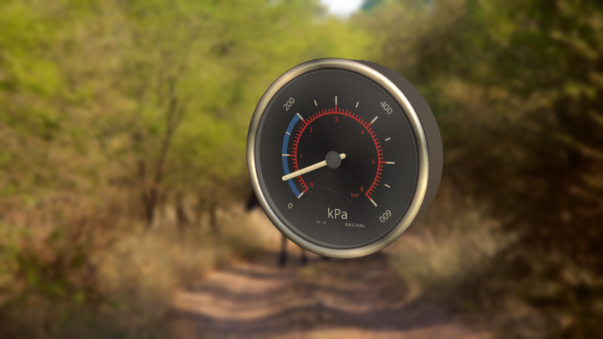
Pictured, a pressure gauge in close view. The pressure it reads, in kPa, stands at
50 kPa
